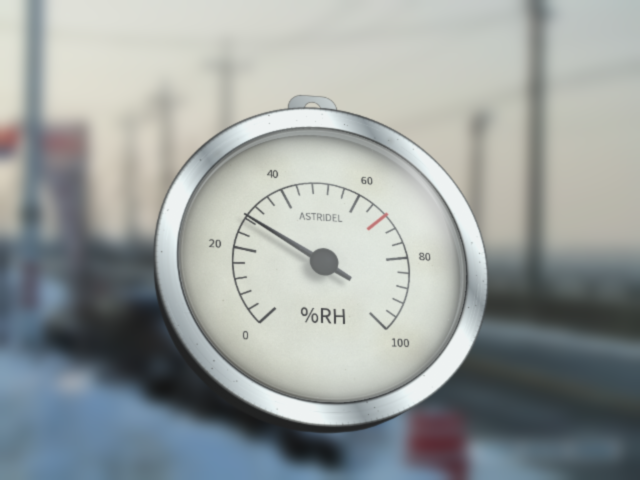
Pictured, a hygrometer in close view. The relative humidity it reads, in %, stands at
28 %
